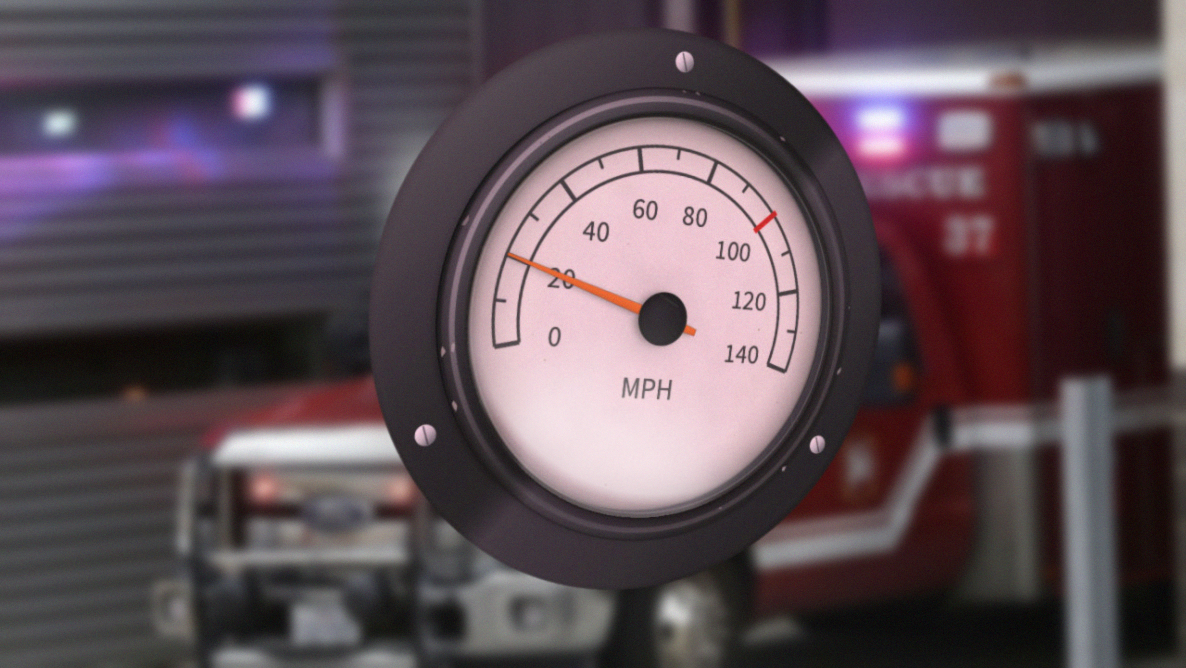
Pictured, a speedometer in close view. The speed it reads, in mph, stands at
20 mph
